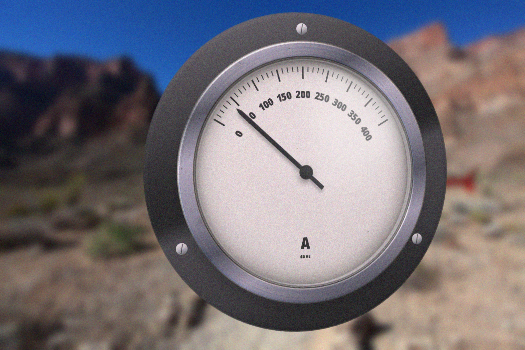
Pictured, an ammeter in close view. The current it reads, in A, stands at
40 A
